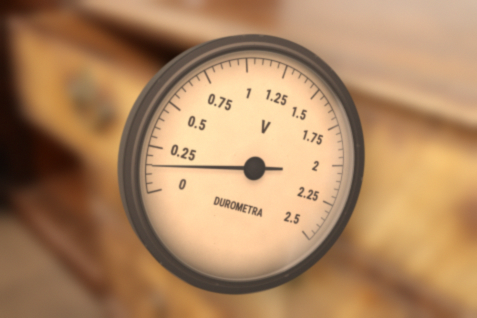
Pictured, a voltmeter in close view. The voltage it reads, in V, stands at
0.15 V
